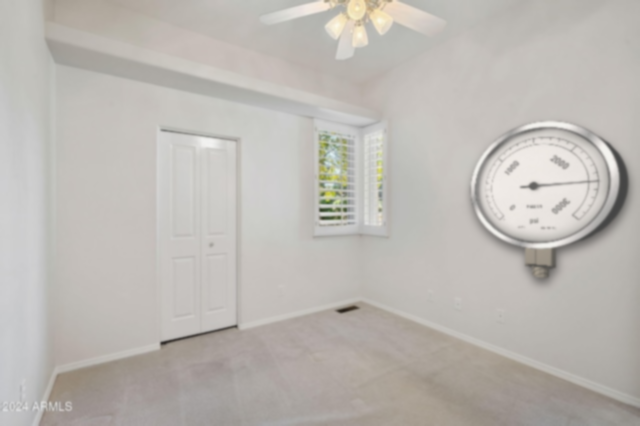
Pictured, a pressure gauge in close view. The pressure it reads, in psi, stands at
2500 psi
